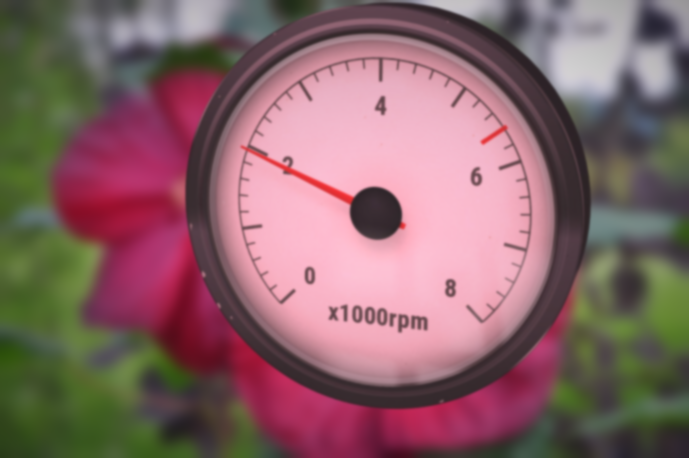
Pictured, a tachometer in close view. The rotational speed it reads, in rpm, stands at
2000 rpm
